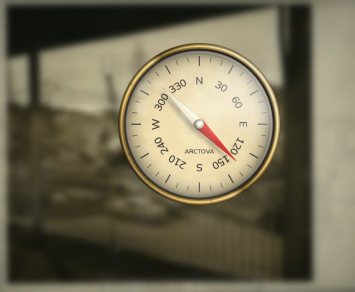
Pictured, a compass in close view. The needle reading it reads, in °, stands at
135 °
